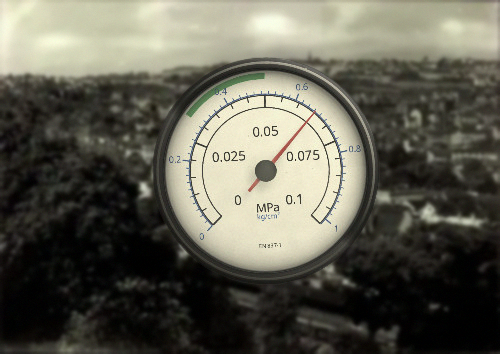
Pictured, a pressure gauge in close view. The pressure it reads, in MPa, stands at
0.065 MPa
